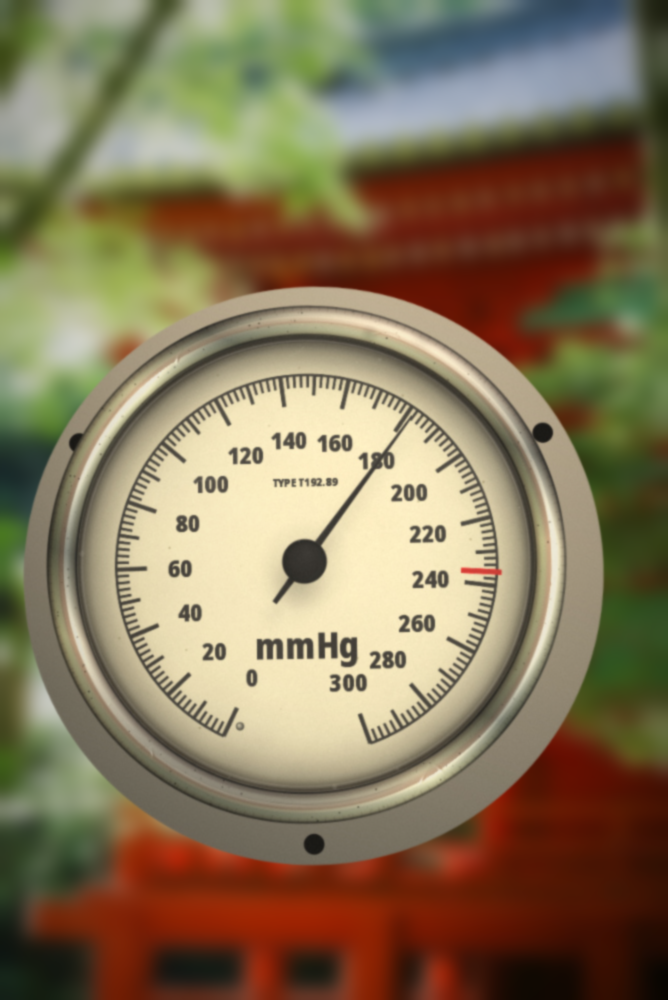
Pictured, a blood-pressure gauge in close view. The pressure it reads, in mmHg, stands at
182 mmHg
